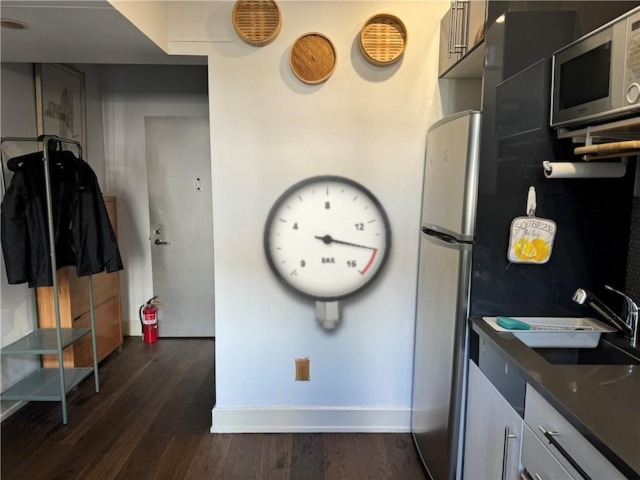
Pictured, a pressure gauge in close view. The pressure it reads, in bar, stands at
14 bar
